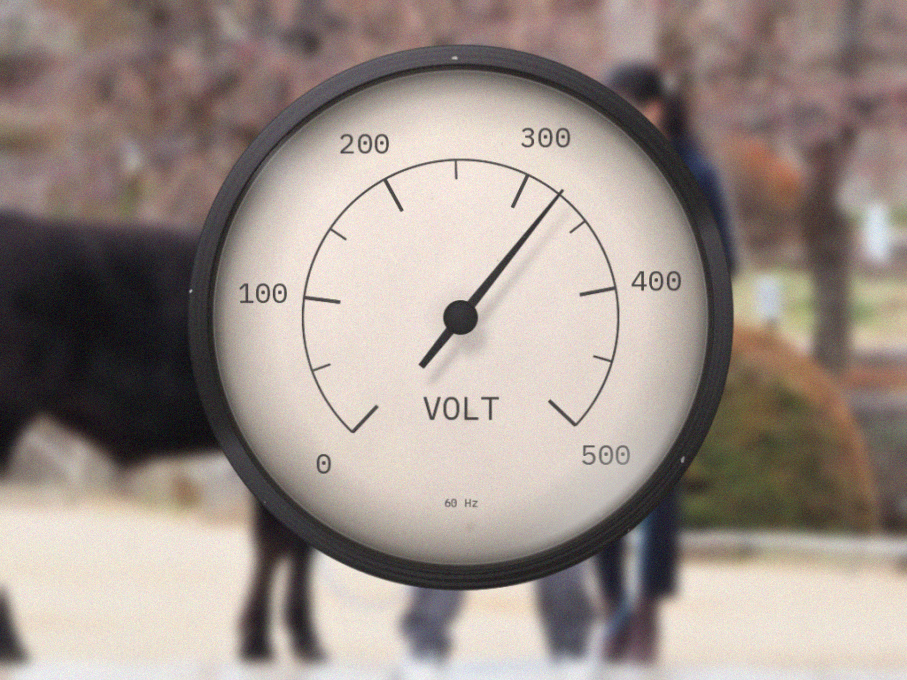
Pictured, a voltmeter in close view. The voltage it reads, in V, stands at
325 V
